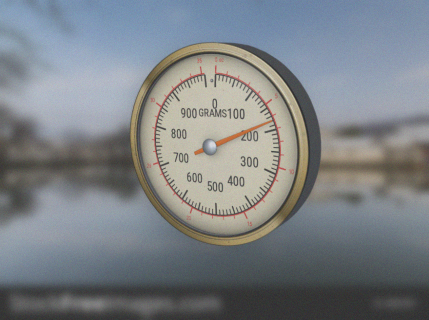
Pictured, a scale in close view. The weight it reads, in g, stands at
180 g
